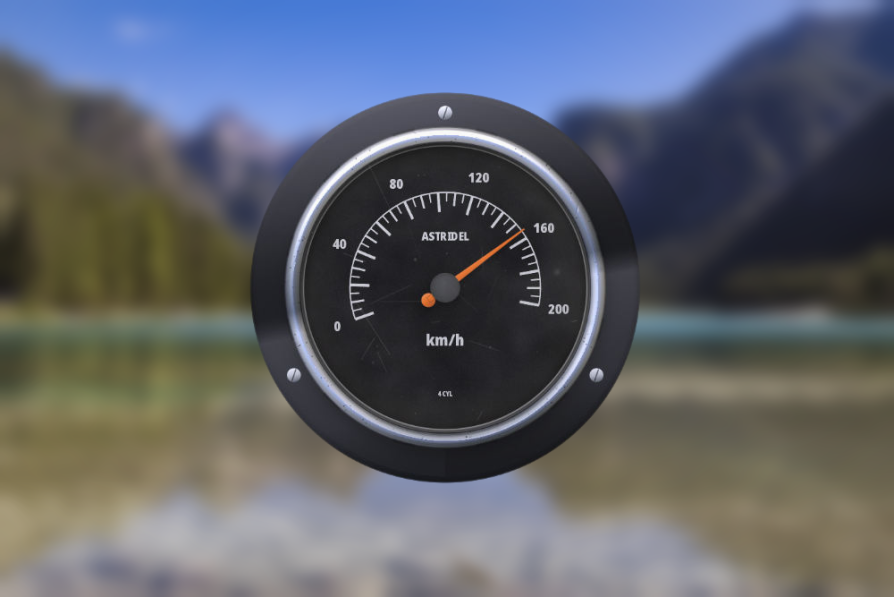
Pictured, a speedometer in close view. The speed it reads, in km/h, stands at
155 km/h
